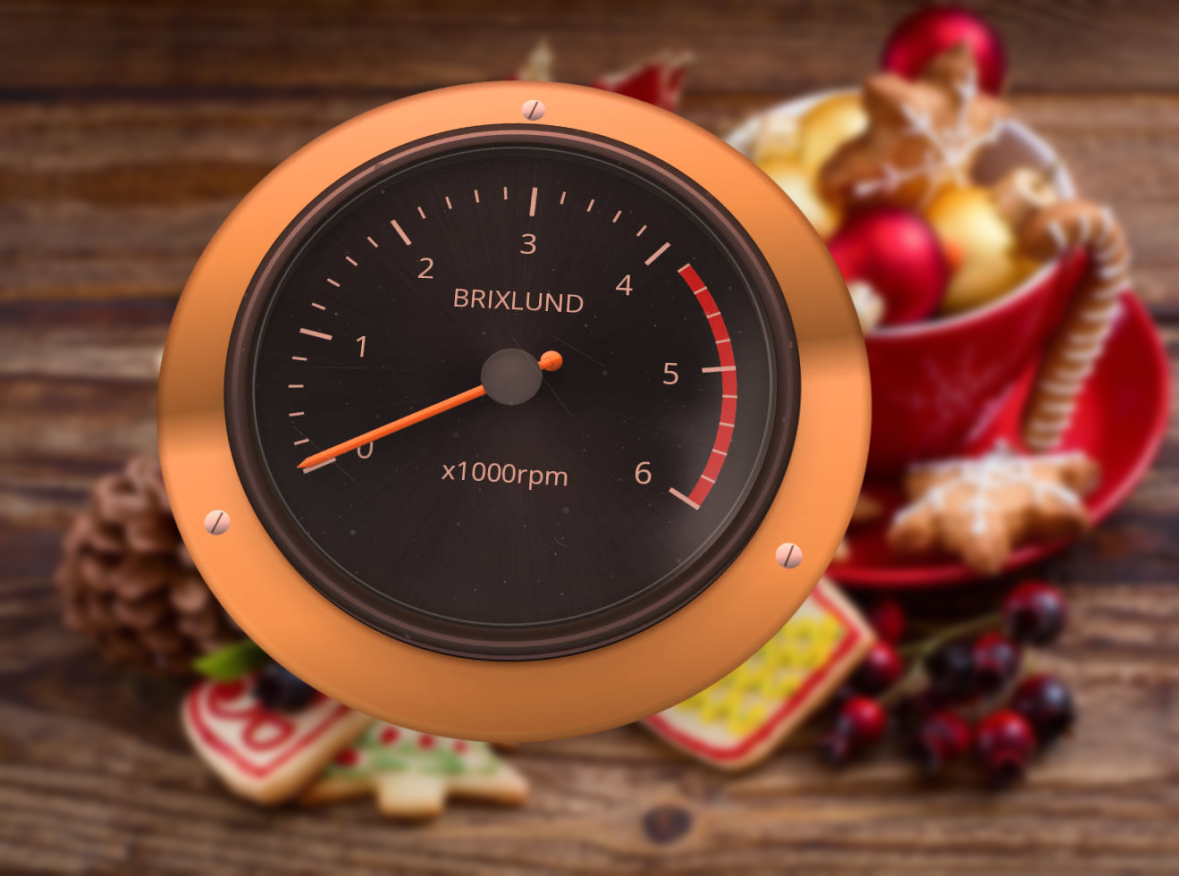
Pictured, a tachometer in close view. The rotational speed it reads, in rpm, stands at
0 rpm
